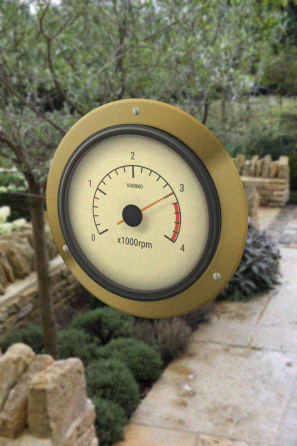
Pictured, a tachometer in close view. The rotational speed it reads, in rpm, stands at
3000 rpm
